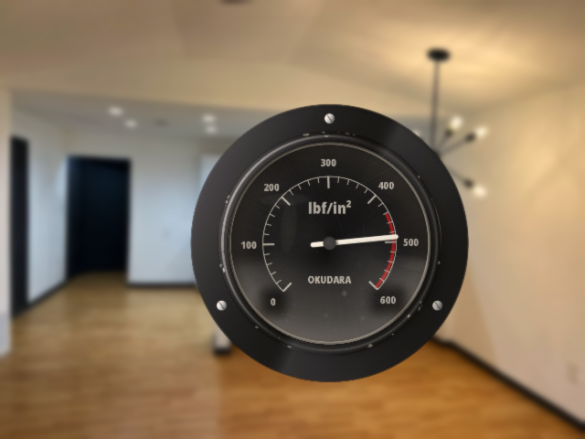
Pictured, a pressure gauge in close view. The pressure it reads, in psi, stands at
490 psi
